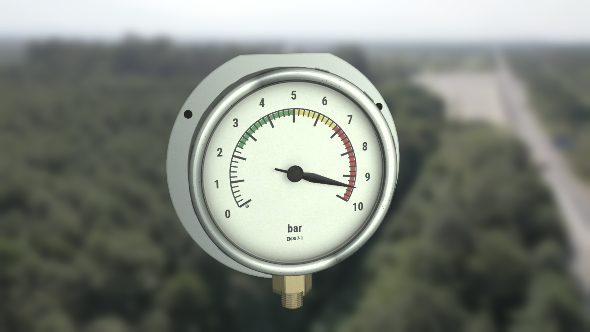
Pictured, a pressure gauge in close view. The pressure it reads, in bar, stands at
9.4 bar
